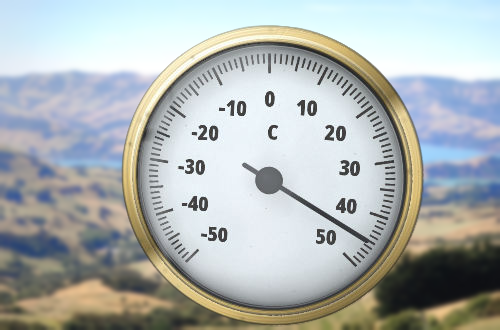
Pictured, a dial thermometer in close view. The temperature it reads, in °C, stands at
45 °C
